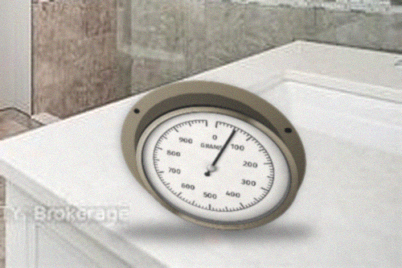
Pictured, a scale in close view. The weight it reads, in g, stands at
50 g
